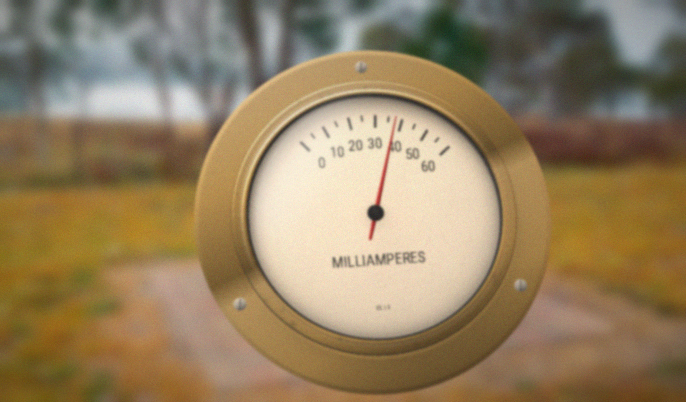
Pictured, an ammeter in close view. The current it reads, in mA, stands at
37.5 mA
